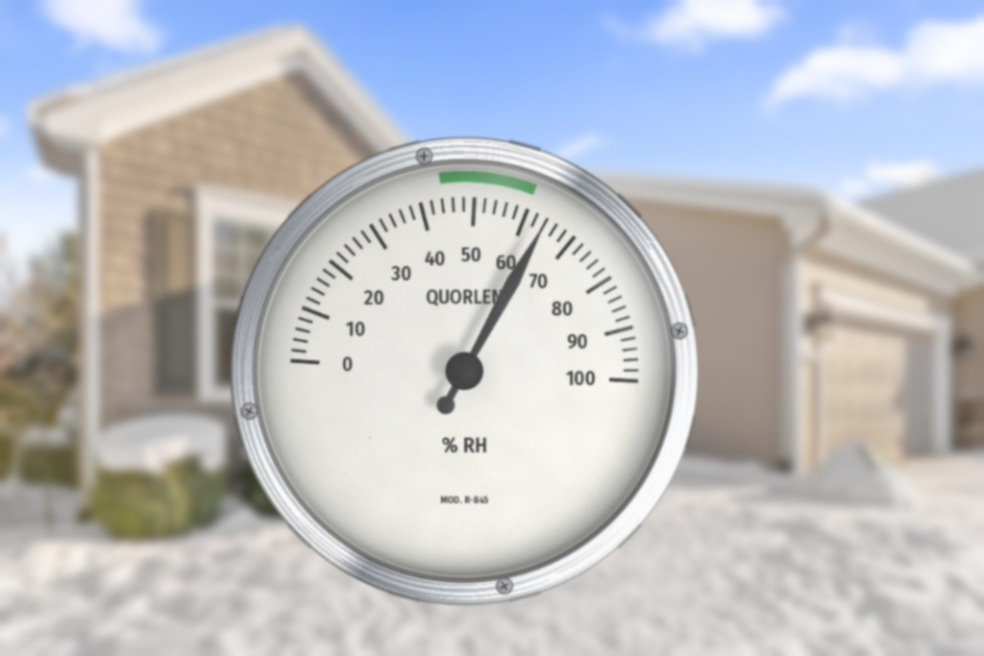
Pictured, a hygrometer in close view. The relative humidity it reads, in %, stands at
64 %
